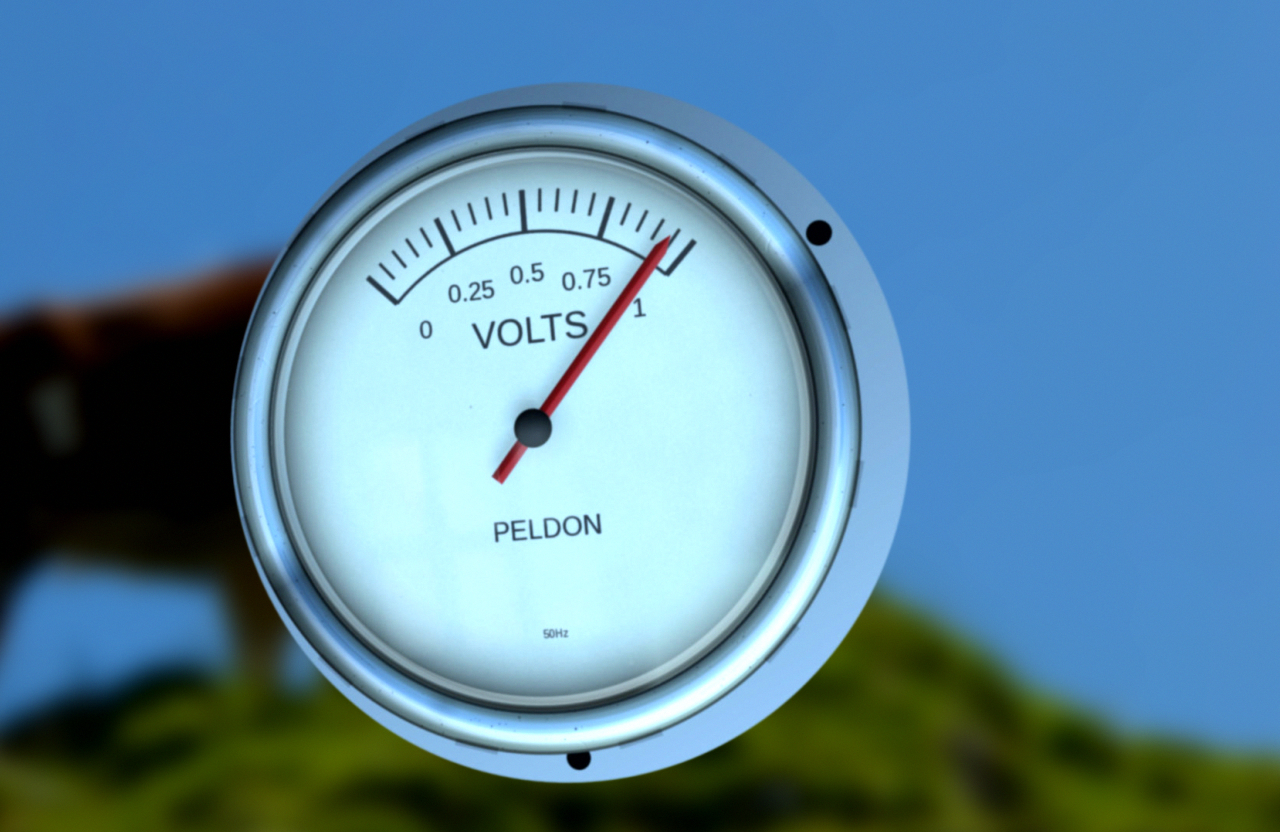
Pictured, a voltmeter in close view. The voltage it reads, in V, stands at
0.95 V
